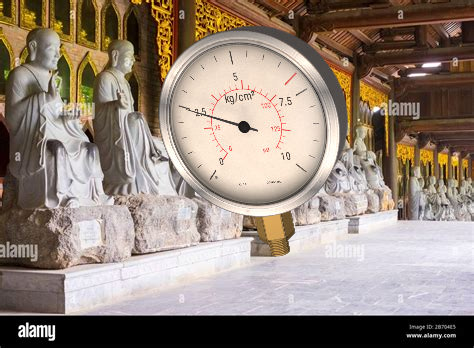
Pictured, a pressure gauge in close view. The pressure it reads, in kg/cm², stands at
2.5 kg/cm²
